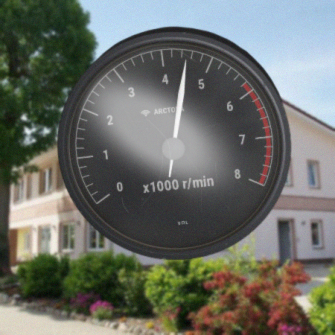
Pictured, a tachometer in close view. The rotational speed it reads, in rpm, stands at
4500 rpm
